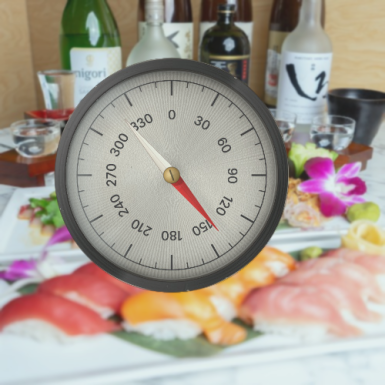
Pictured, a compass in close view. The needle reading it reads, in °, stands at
140 °
